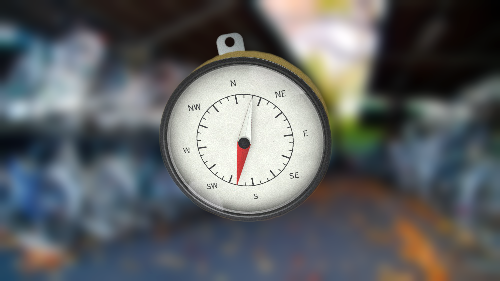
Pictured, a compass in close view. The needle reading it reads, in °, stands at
200 °
